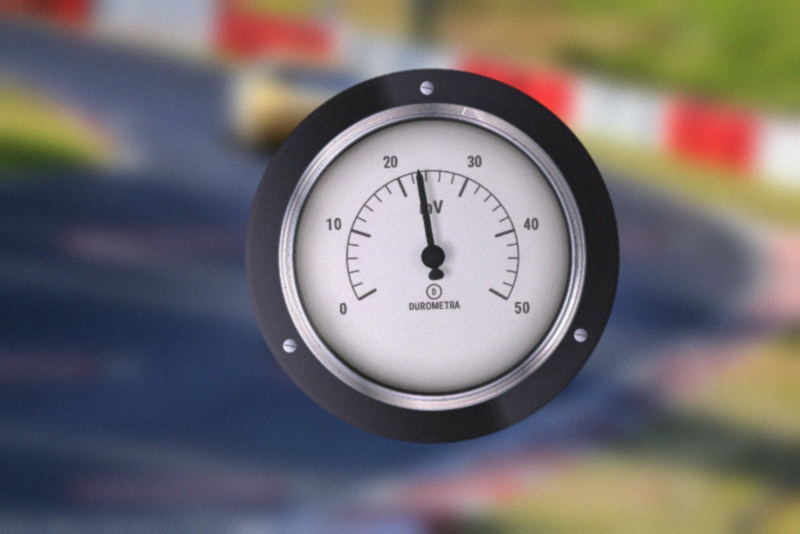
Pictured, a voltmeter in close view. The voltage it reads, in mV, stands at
23 mV
